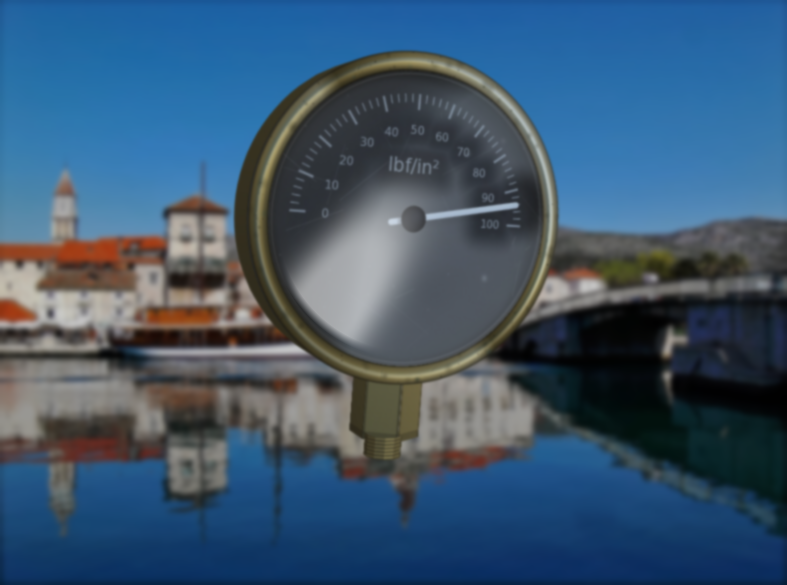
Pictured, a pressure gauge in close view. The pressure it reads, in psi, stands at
94 psi
